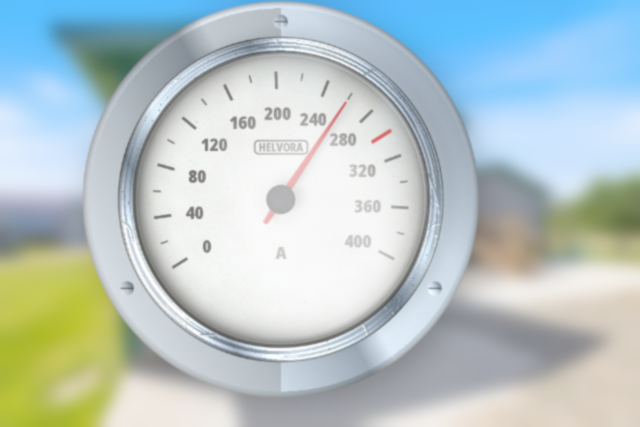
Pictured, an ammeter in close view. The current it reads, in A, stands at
260 A
